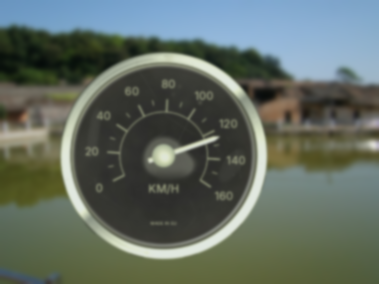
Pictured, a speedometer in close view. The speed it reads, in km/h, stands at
125 km/h
